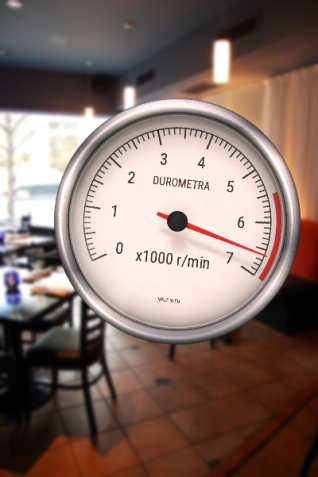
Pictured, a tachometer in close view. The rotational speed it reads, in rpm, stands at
6600 rpm
